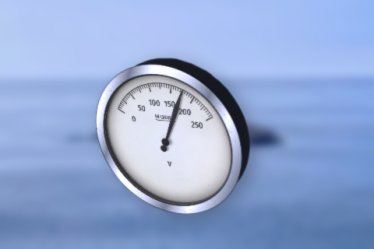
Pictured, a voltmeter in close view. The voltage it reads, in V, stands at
175 V
